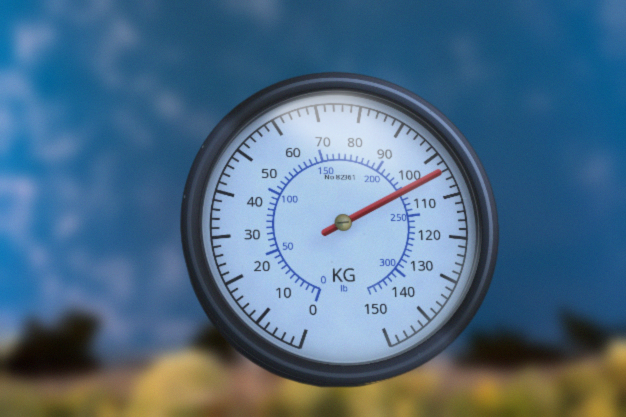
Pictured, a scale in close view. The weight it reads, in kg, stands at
104 kg
